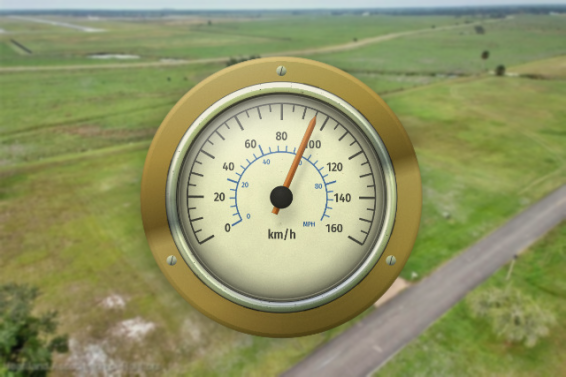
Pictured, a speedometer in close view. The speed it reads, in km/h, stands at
95 km/h
